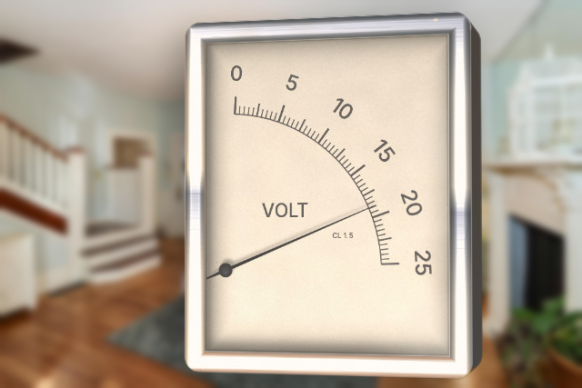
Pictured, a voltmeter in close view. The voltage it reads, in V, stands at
19 V
